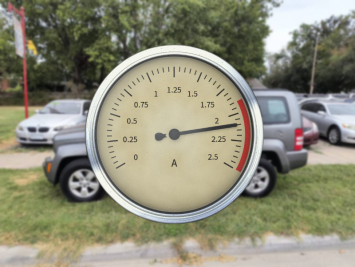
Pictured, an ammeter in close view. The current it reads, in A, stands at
2.1 A
